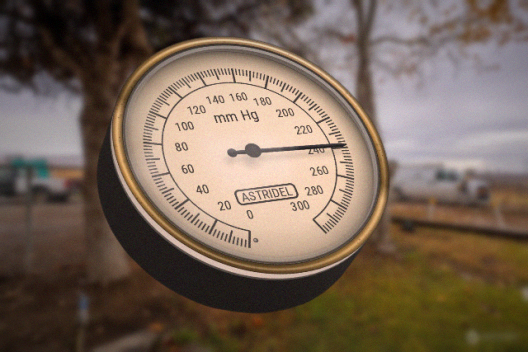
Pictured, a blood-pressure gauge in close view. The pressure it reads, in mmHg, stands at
240 mmHg
